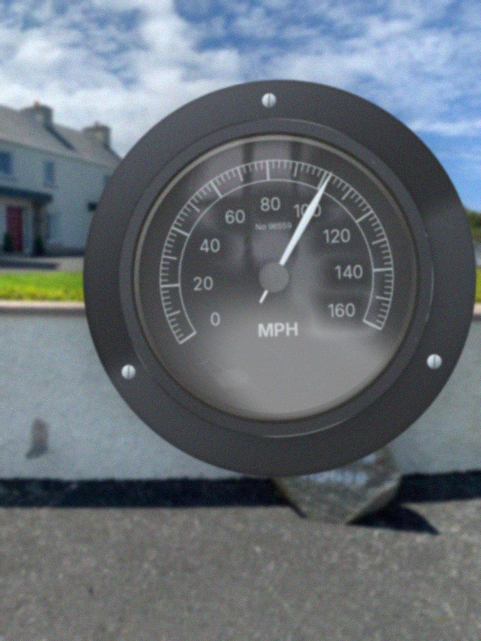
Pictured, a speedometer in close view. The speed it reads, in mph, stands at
102 mph
